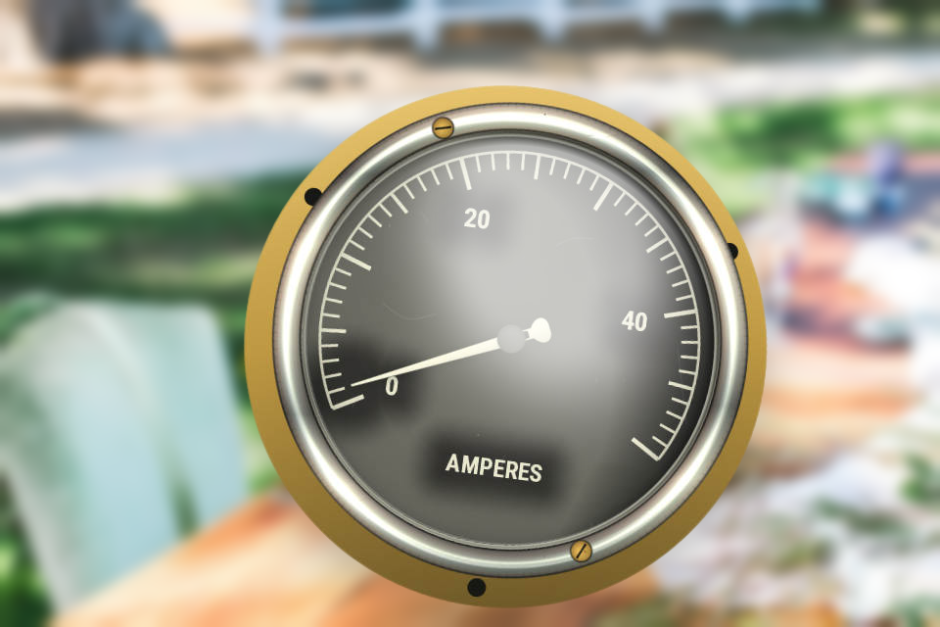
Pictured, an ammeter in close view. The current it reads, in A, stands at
1 A
